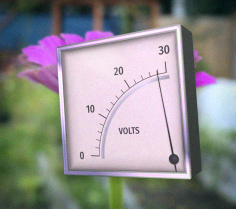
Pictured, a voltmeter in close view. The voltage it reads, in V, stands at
28 V
